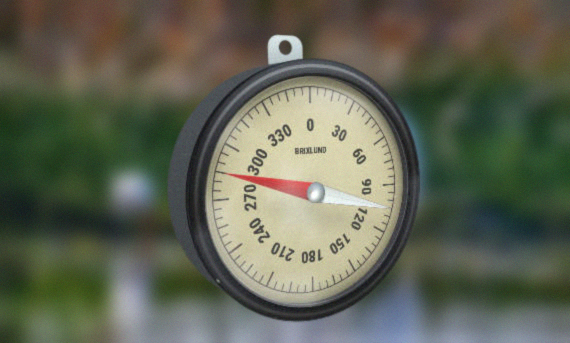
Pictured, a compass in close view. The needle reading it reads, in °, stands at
285 °
